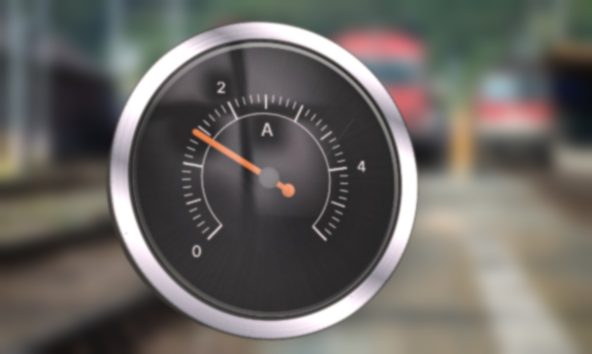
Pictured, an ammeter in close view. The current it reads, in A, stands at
1.4 A
